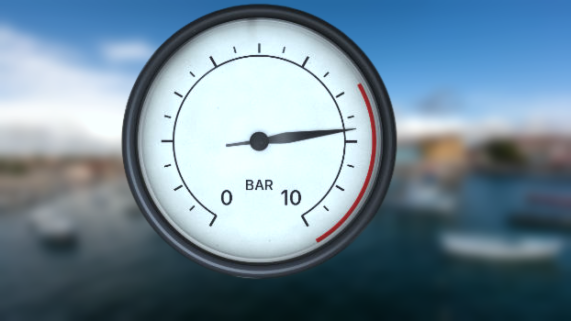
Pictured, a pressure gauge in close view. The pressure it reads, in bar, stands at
7.75 bar
